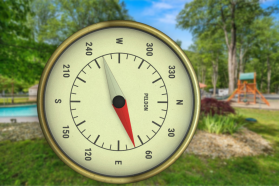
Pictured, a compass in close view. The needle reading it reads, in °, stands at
70 °
